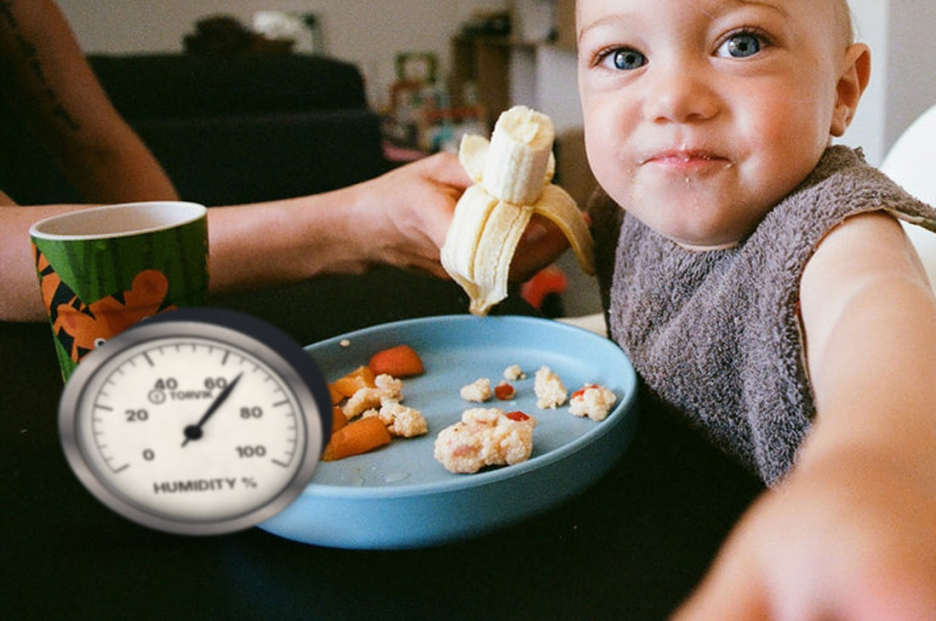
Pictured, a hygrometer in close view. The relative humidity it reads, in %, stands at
66 %
